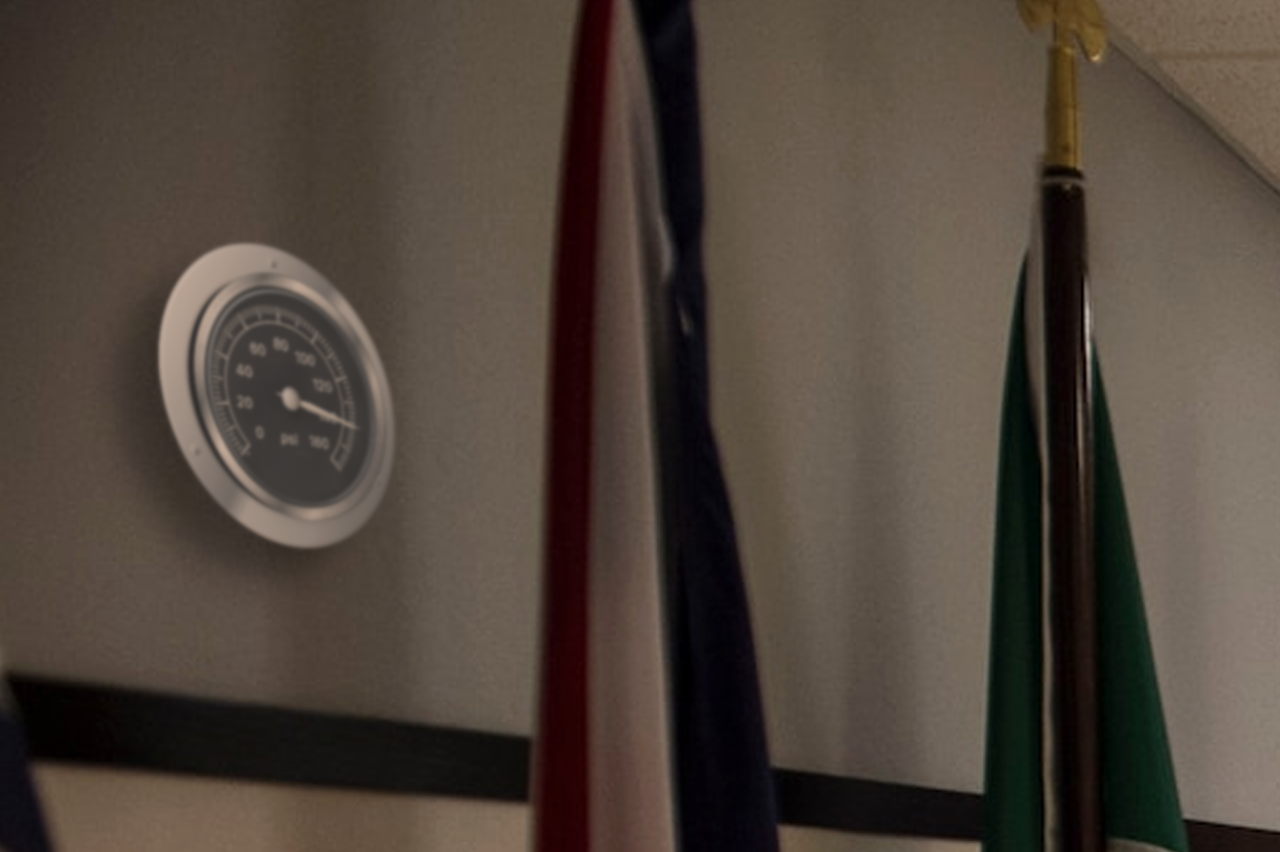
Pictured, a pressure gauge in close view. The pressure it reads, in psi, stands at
140 psi
